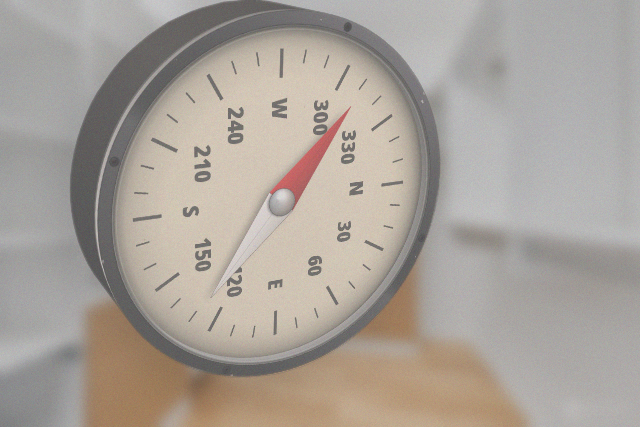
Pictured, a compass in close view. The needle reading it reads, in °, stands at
310 °
